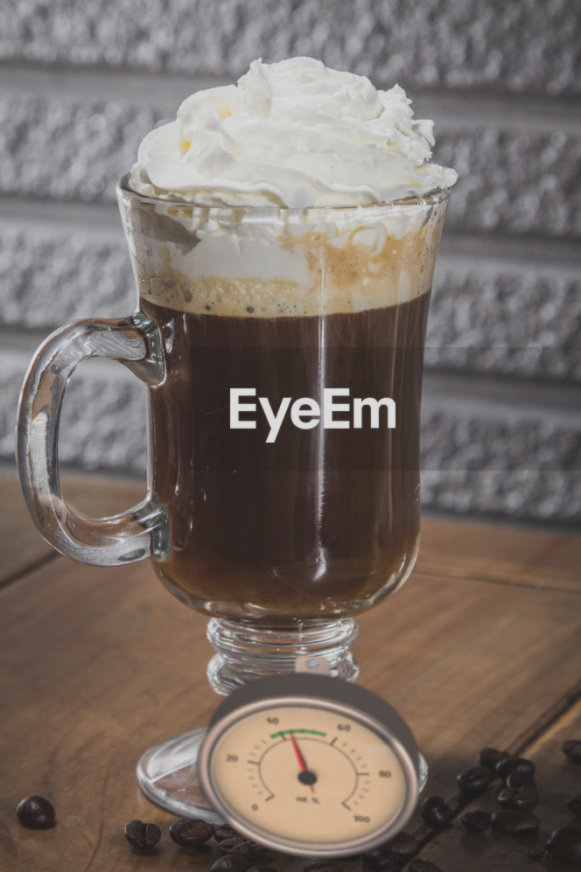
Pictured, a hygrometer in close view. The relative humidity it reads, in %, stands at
44 %
